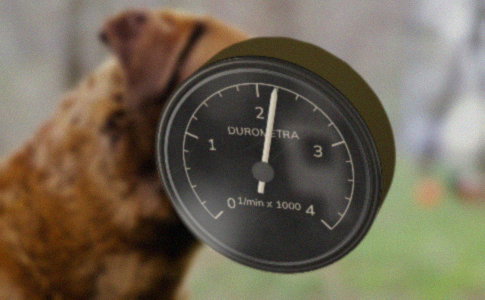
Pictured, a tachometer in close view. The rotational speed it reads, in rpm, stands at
2200 rpm
